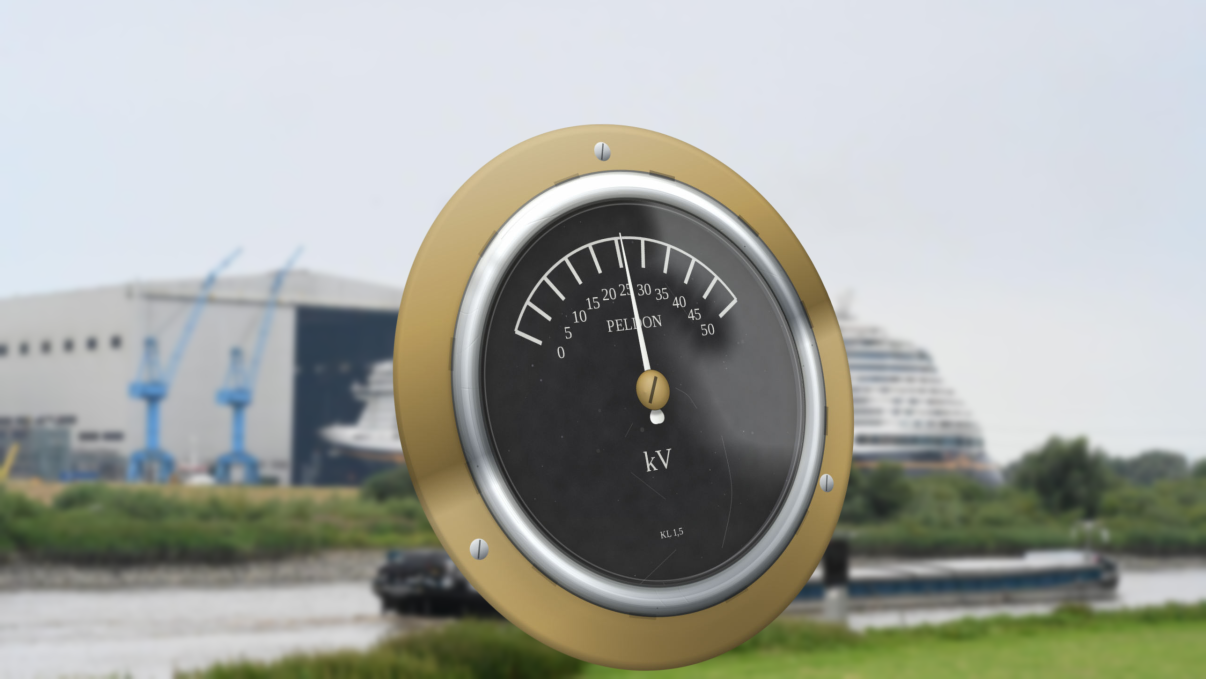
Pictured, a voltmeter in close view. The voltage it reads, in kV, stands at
25 kV
